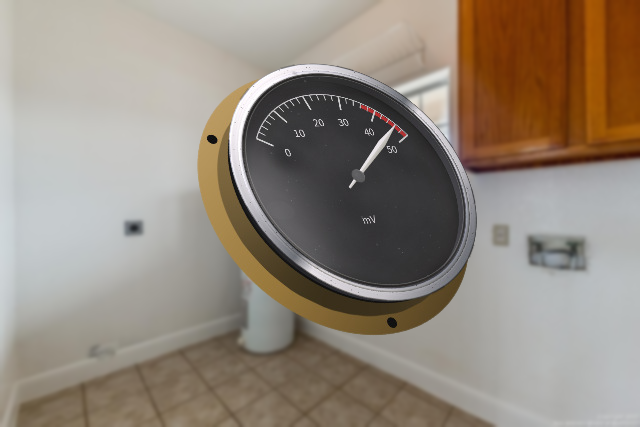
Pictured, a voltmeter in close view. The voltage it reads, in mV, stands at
46 mV
